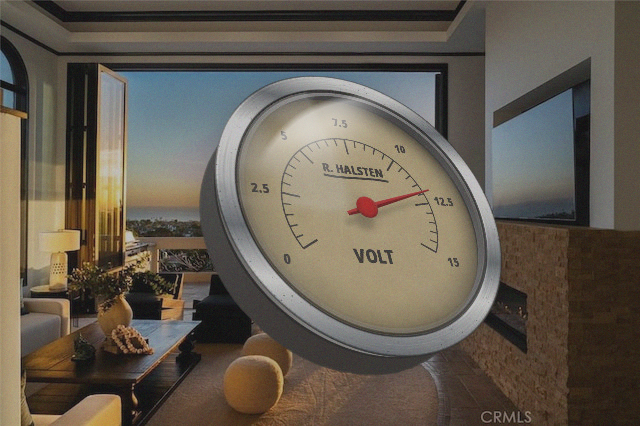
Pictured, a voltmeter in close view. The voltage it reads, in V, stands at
12 V
